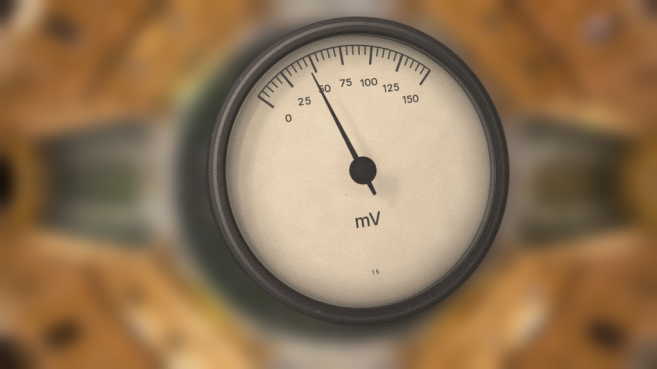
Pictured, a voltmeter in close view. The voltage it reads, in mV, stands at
45 mV
